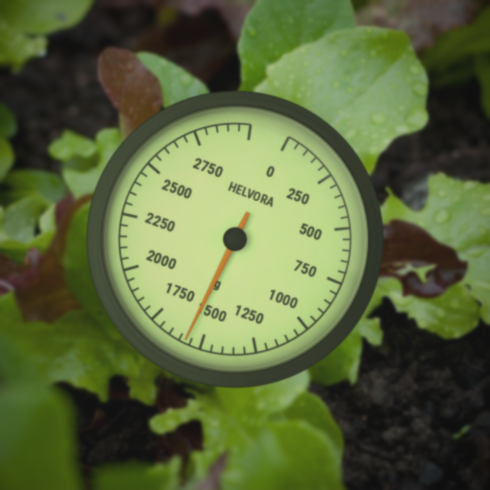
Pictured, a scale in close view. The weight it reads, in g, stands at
1575 g
